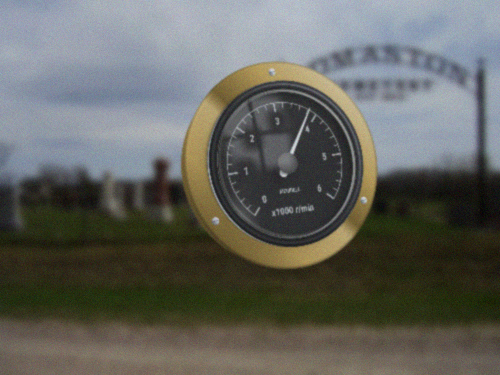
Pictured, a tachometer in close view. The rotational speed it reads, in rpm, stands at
3800 rpm
